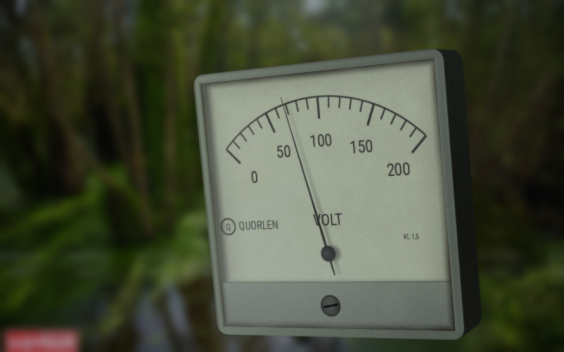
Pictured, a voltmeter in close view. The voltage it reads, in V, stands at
70 V
